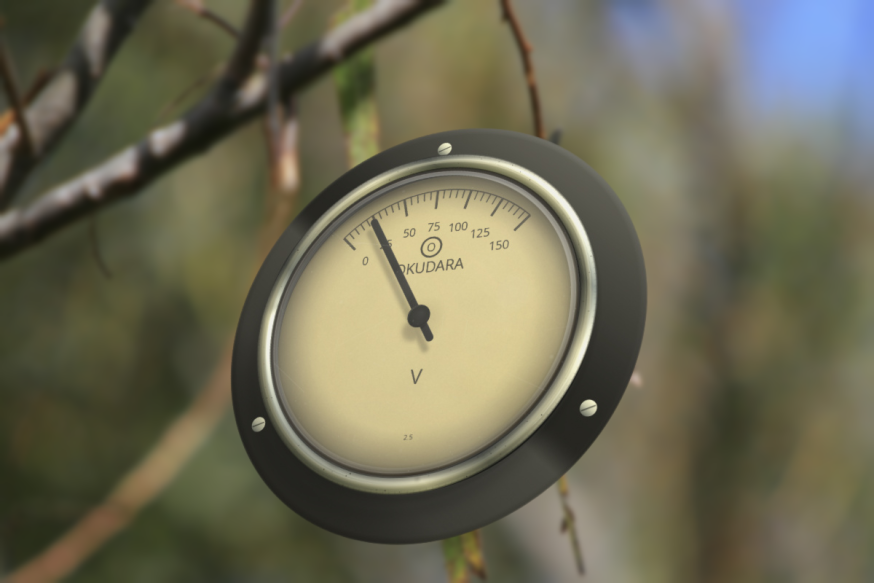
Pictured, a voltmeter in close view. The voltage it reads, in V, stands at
25 V
